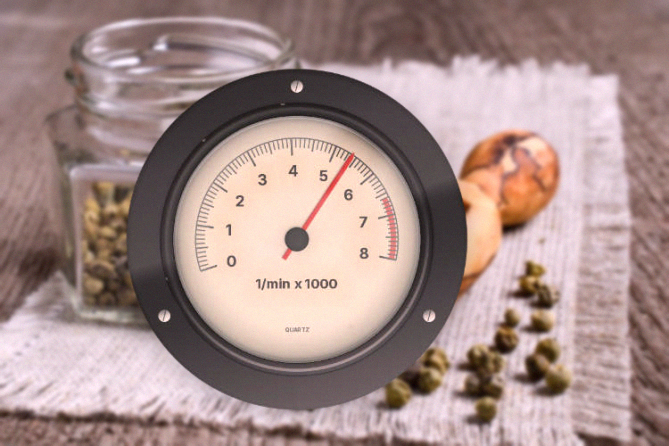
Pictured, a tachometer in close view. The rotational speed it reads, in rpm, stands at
5400 rpm
